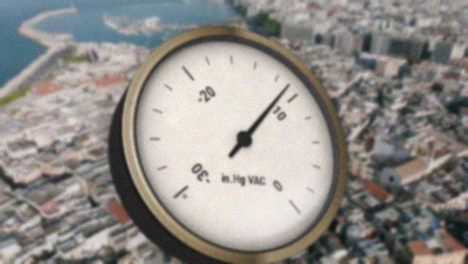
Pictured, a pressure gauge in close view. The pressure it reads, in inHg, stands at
-11 inHg
